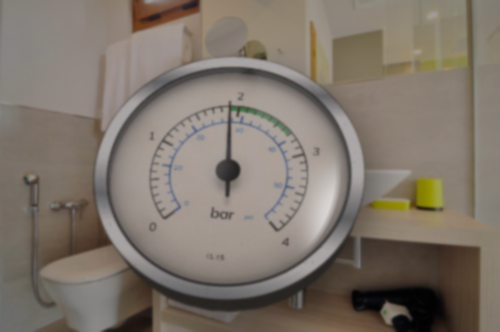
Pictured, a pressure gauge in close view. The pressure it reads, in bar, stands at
1.9 bar
